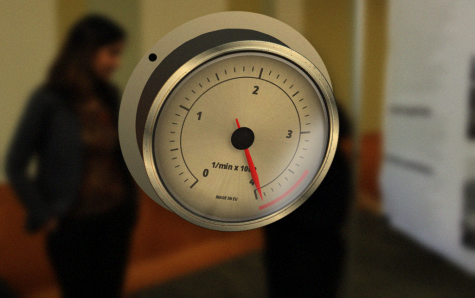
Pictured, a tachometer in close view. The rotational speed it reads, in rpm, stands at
3950 rpm
